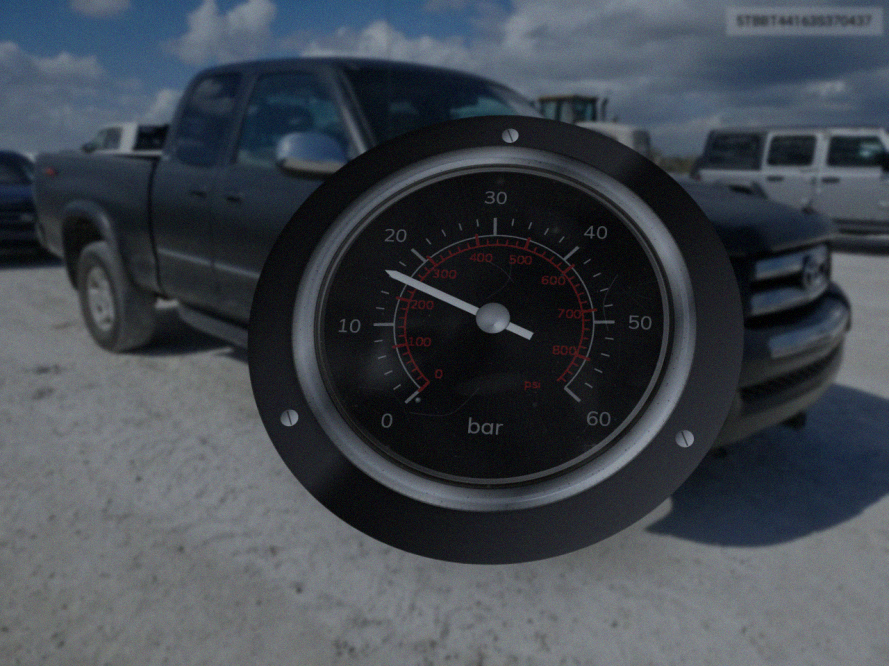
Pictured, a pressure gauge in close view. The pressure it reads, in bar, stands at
16 bar
